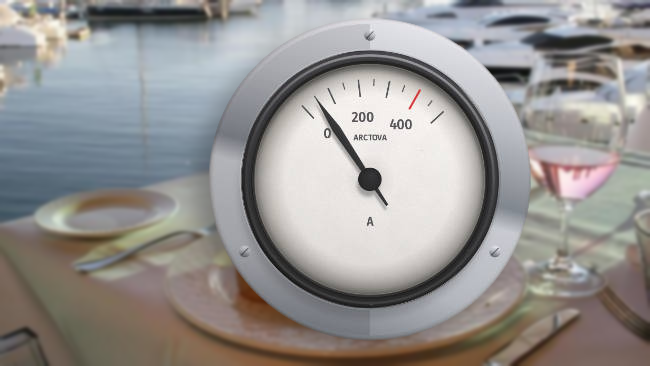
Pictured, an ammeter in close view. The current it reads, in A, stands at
50 A
